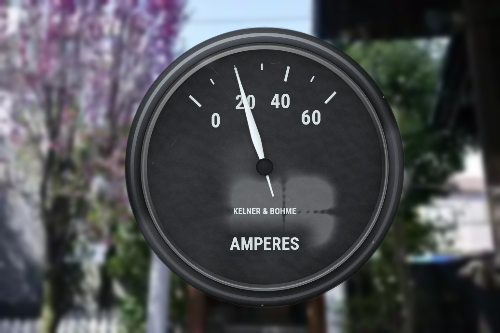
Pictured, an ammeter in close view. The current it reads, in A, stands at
20 A
